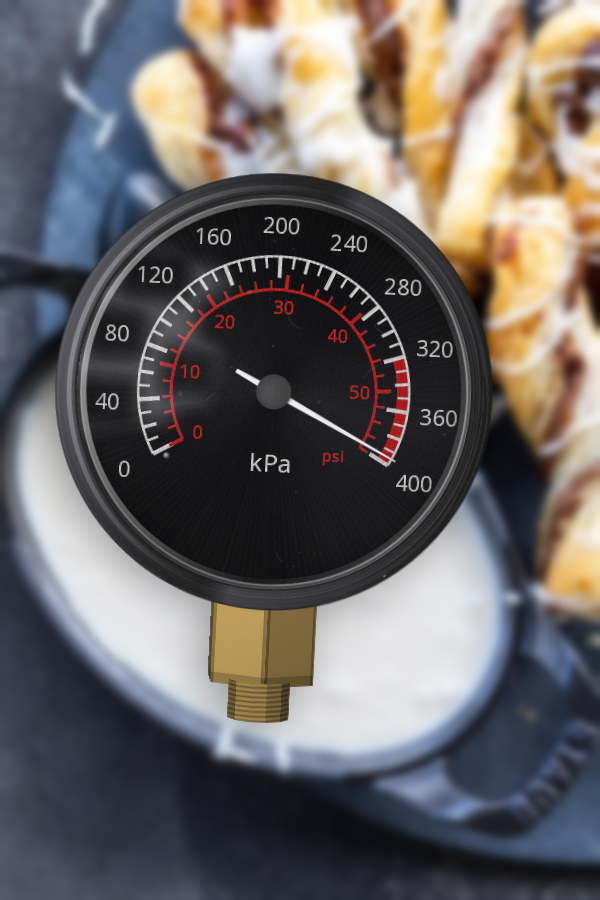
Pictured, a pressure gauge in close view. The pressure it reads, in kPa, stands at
395 kPa
